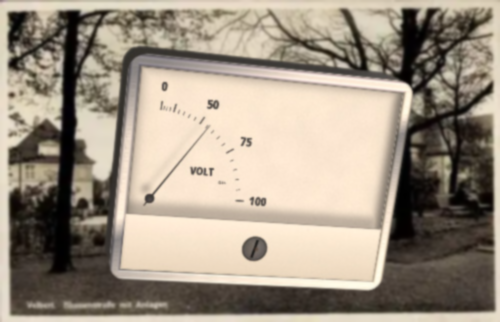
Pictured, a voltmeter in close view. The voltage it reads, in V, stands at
55 V
